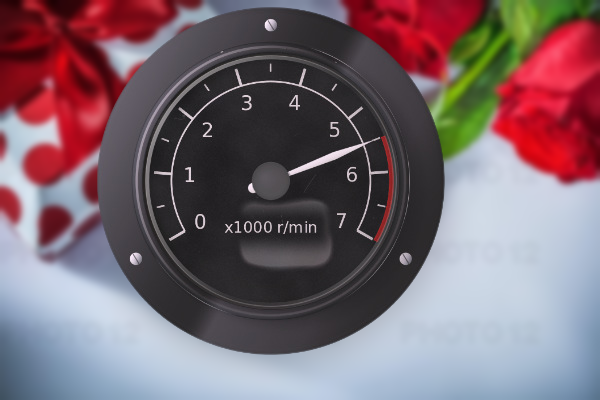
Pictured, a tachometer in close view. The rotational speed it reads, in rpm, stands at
5500 rpm
